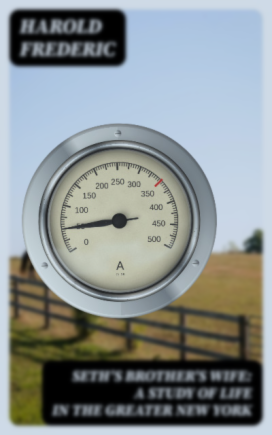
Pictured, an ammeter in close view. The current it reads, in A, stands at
50 A
